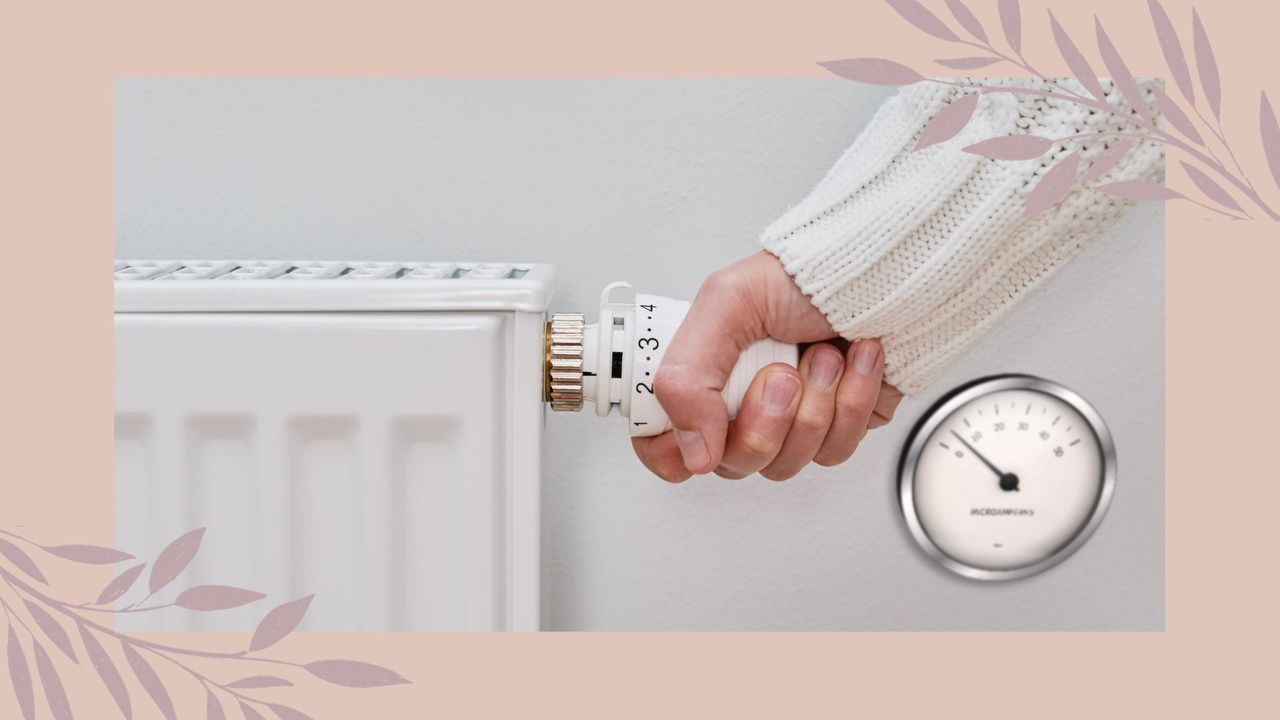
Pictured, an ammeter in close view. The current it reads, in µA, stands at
5 µA
